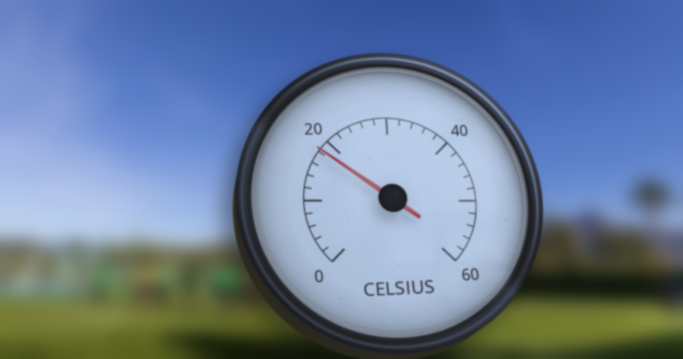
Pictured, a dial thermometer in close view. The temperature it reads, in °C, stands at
18 °C
